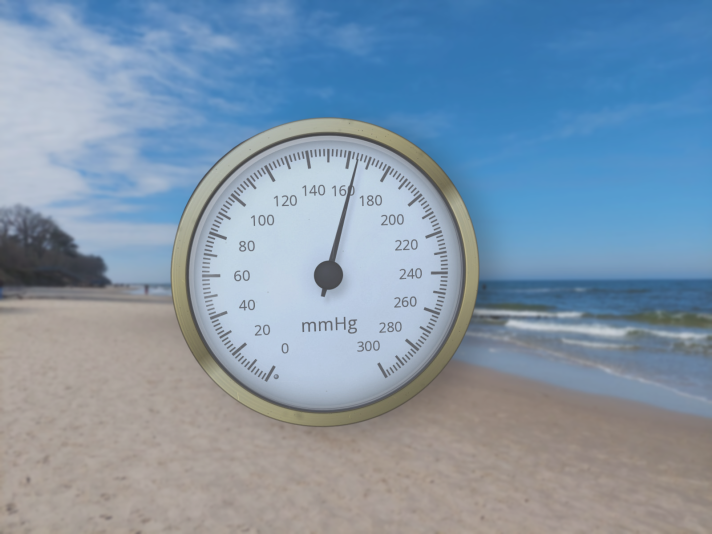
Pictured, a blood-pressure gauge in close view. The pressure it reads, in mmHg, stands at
164 mmHg
